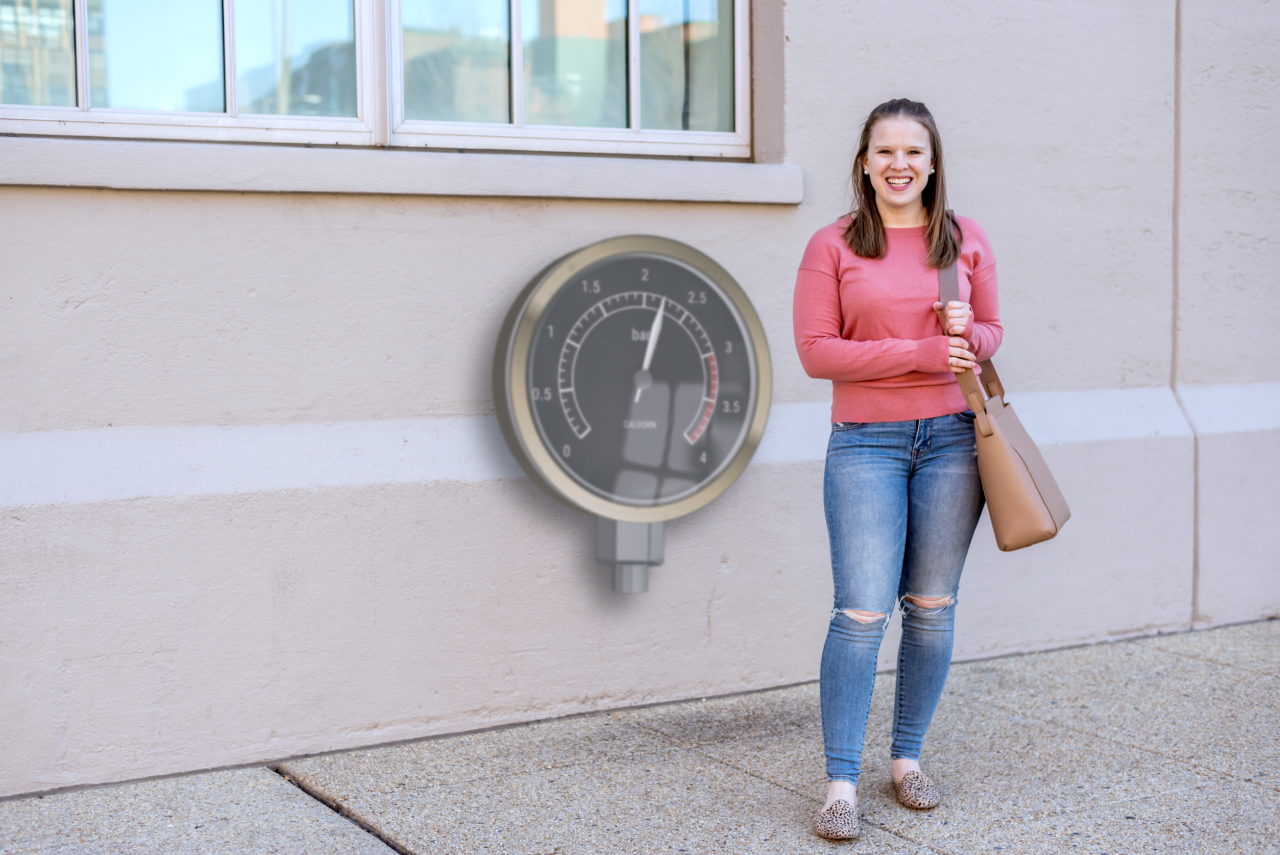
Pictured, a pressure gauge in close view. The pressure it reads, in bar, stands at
2.2 bar
